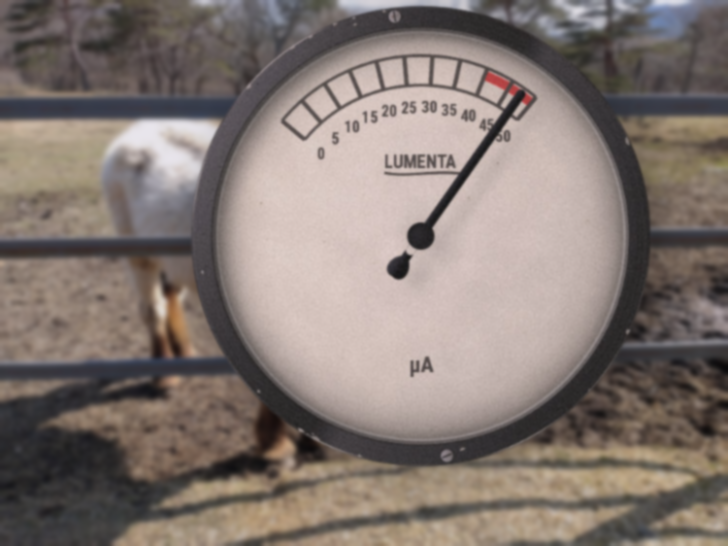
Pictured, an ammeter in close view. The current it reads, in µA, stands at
47.5 µA
